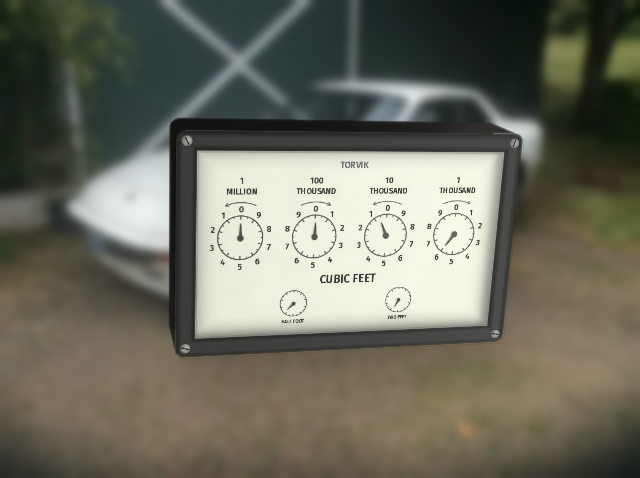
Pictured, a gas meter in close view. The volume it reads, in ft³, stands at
600 ft³
